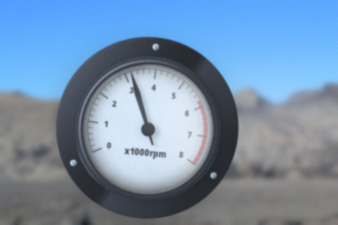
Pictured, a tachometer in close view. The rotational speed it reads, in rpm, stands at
3200 rpm
